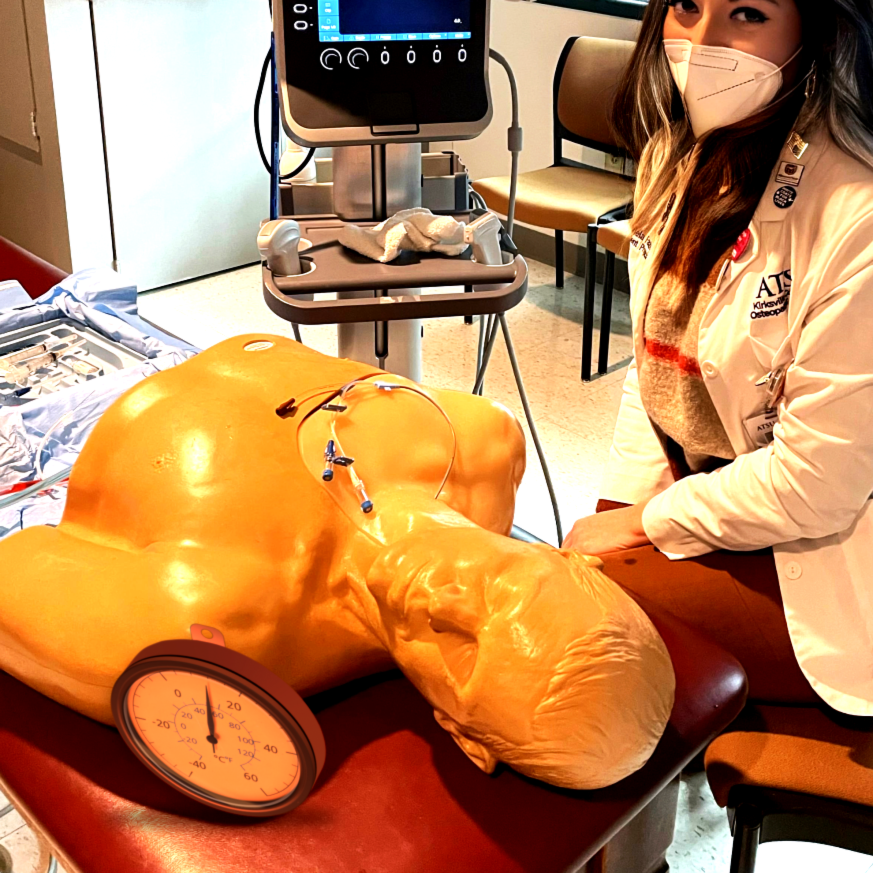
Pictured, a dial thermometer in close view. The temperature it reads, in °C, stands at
12 °C
